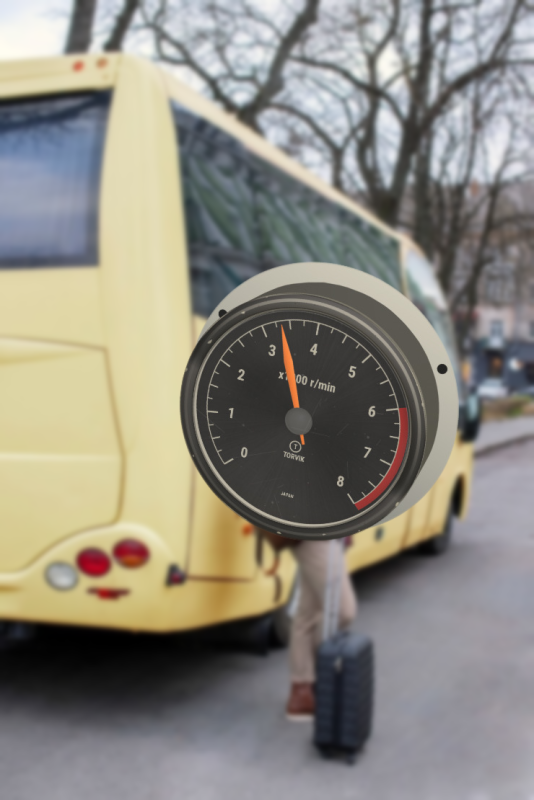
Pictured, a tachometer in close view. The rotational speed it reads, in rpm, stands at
3375 rpm
